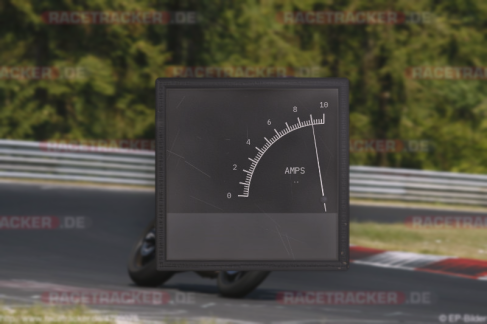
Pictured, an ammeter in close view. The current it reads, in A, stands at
9 A
